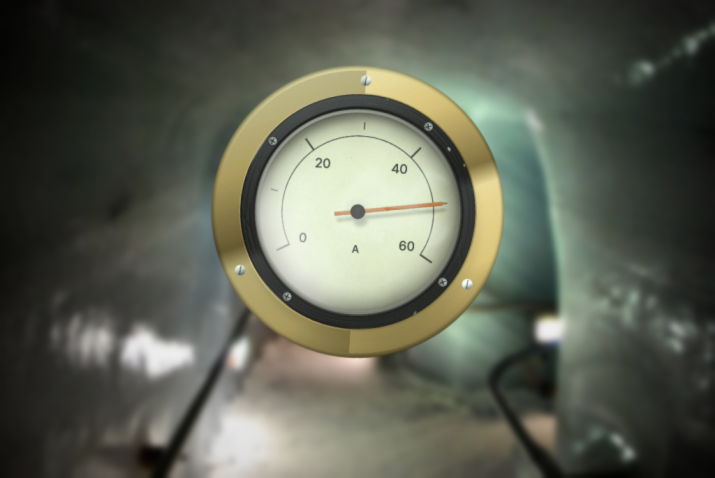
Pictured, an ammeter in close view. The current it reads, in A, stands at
50 A
